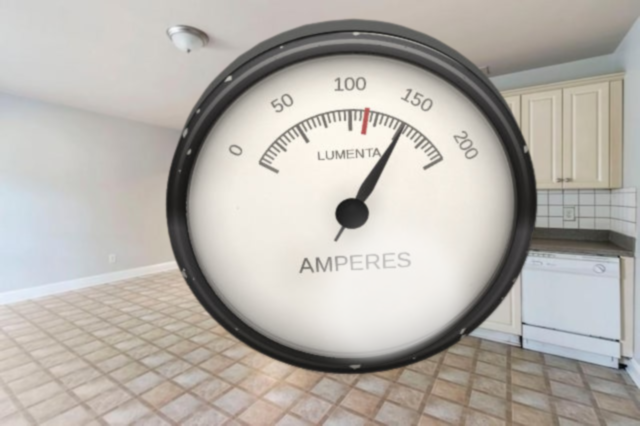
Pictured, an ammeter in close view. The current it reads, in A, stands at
150 A
